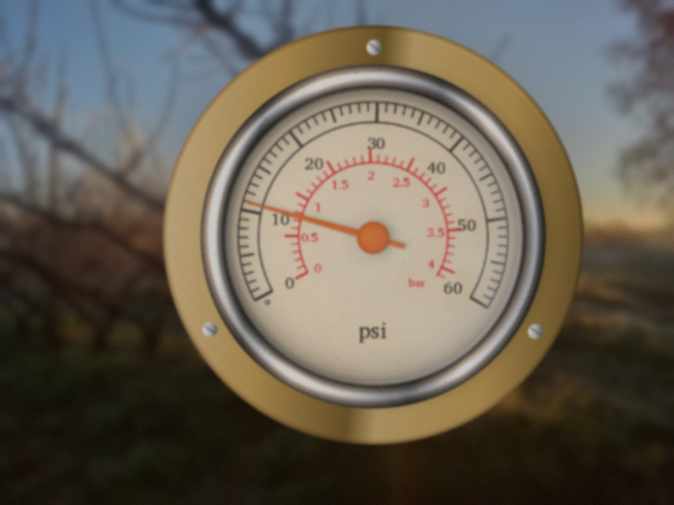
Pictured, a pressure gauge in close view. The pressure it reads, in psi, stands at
11 psi
